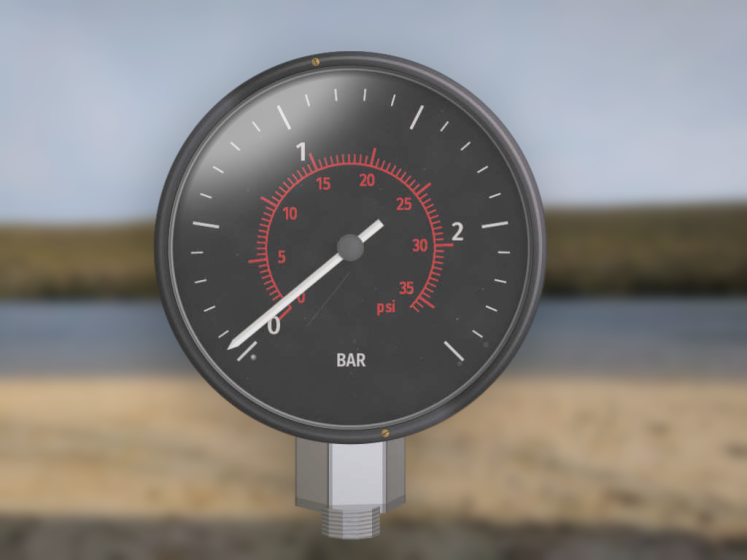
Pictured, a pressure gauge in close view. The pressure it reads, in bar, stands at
0.05 bar
